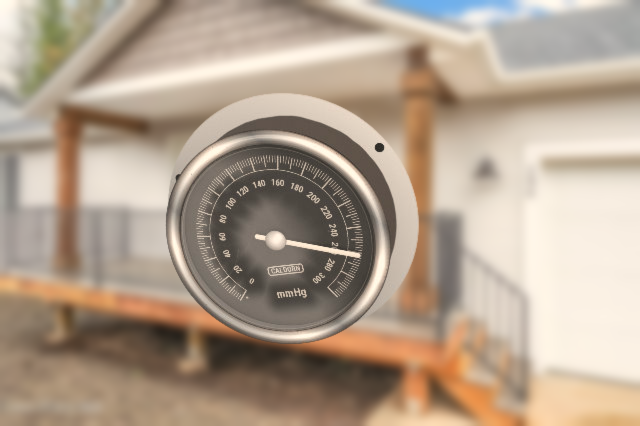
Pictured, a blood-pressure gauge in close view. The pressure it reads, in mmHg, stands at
260 mmHg
